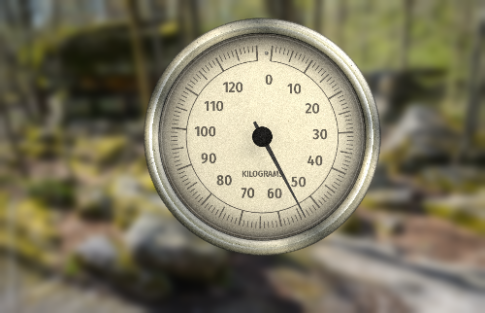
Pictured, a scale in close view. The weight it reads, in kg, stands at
54 kg
